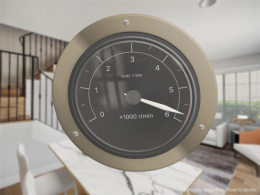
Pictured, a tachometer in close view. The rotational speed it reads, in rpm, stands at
5750 rpm
